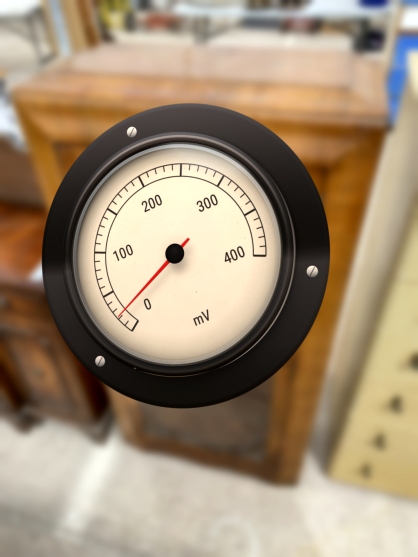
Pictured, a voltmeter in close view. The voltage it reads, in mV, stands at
20 mV
